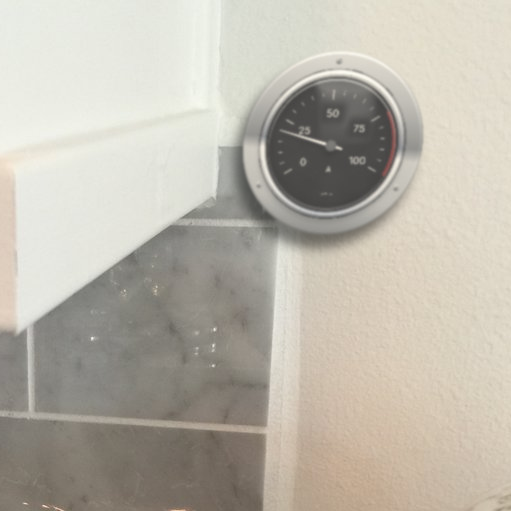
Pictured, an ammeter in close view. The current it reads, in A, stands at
20 A
